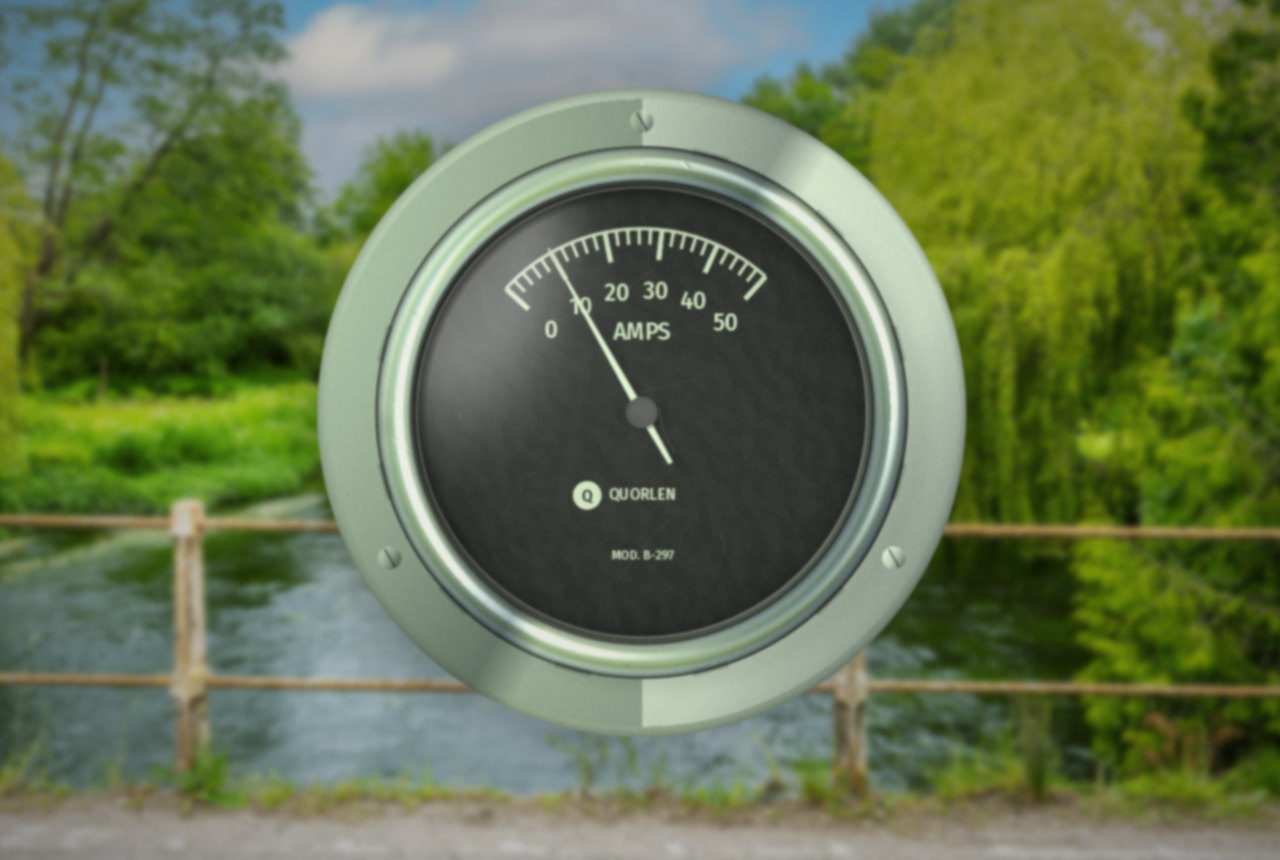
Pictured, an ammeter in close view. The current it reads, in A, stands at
10 A
